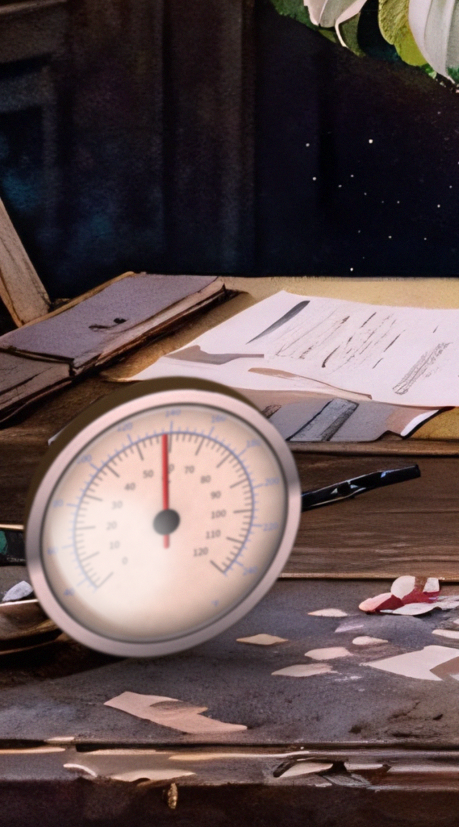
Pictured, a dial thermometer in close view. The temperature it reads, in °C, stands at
58 °C
